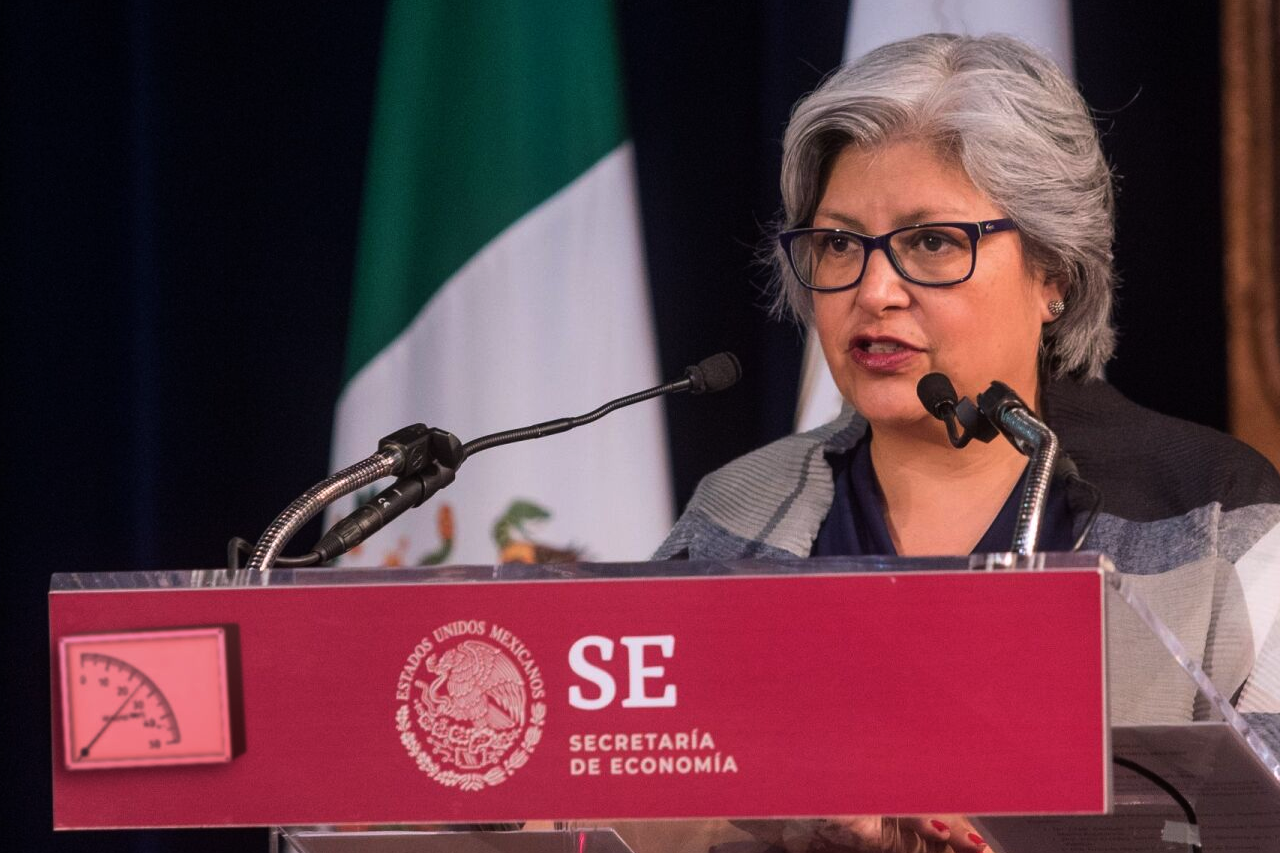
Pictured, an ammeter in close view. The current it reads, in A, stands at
25 A
